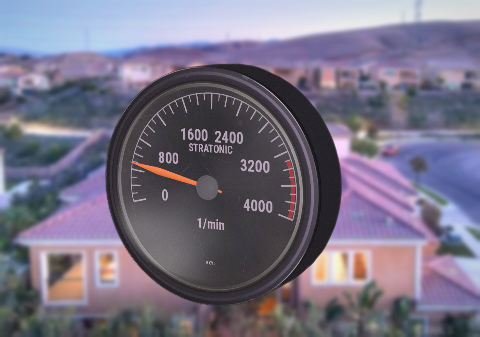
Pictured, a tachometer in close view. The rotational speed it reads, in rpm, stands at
500 rpm
